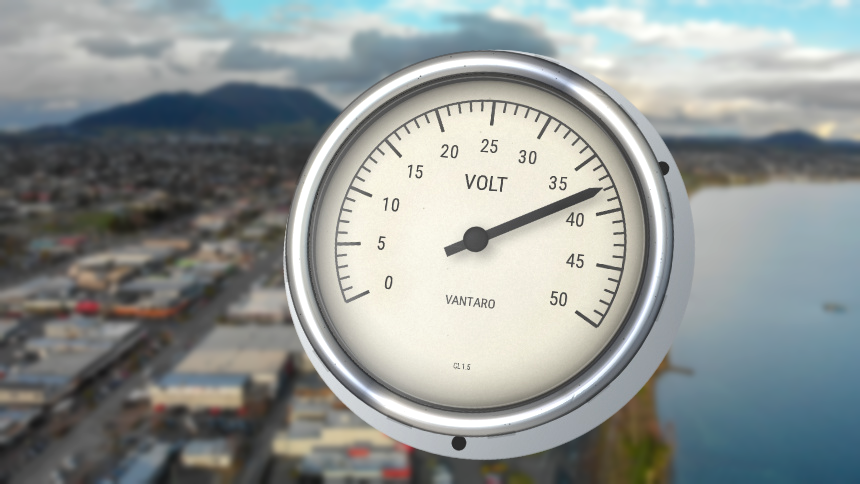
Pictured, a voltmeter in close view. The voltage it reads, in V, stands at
38 V
